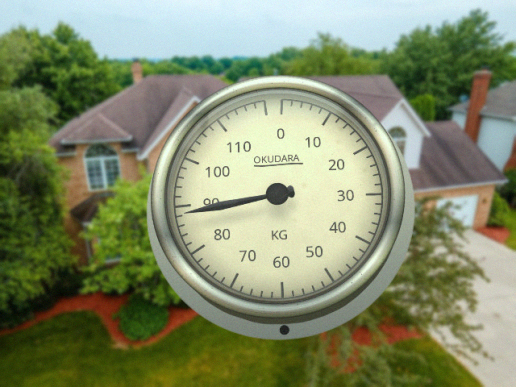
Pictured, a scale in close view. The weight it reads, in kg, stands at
88 kg
